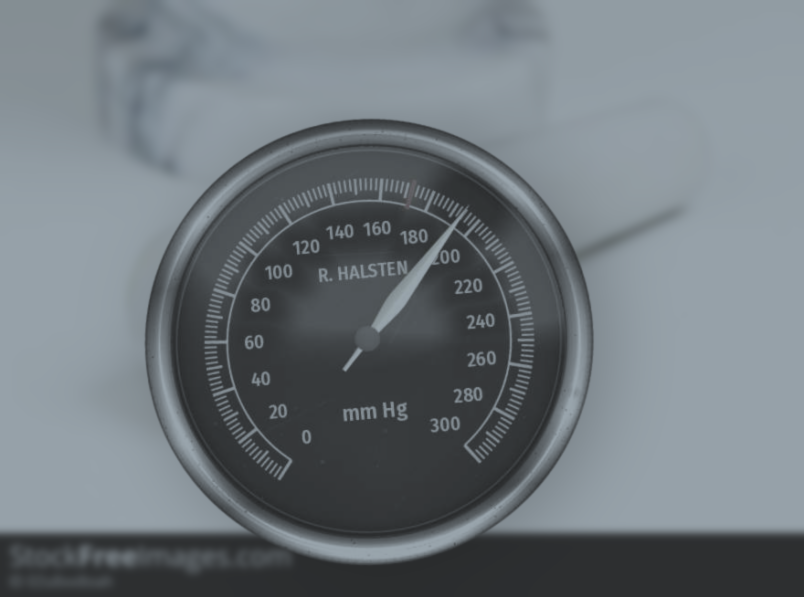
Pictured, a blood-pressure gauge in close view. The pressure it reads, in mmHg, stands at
194 mmHg
